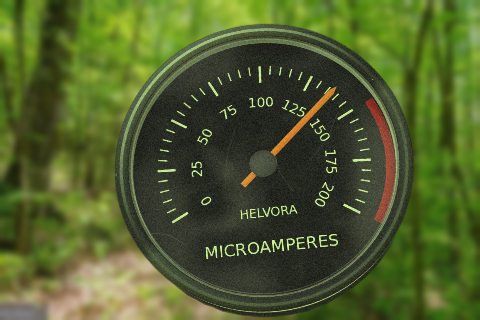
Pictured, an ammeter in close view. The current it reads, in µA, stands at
137.5 µA
